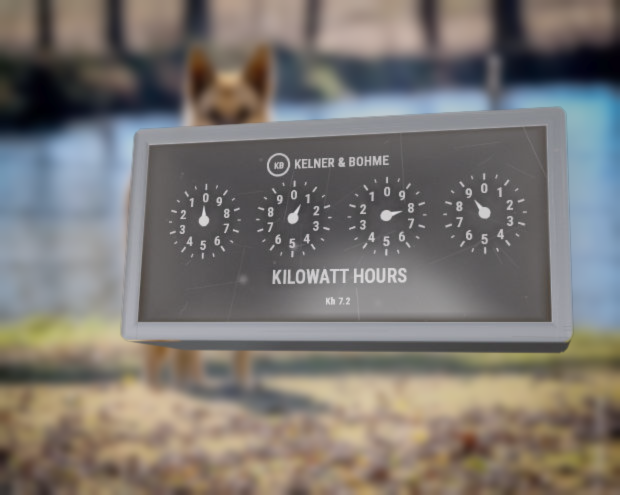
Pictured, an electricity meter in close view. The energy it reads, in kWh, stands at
79 kWh
